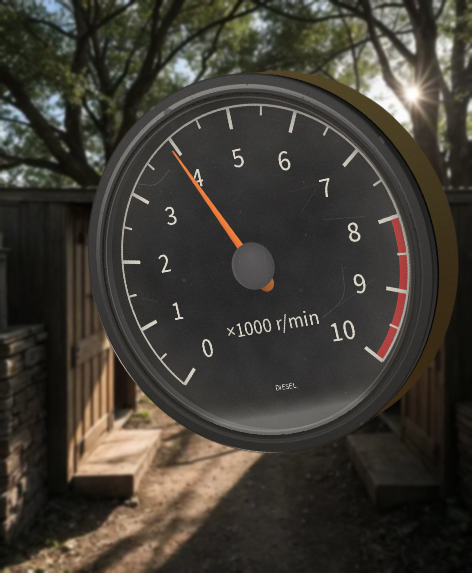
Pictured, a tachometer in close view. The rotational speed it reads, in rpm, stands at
4000 rpm
